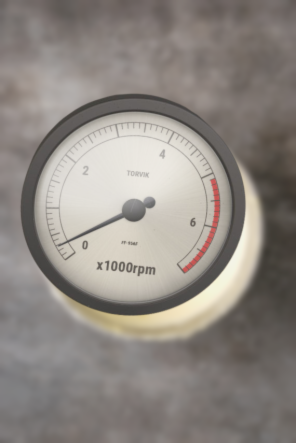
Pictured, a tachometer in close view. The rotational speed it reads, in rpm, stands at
300 rpm
